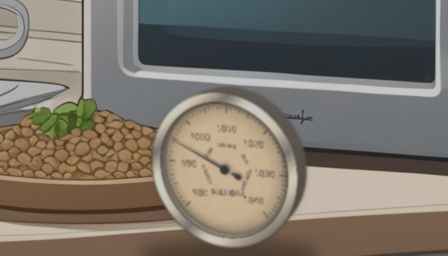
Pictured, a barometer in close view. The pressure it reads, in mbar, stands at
995 mbar
